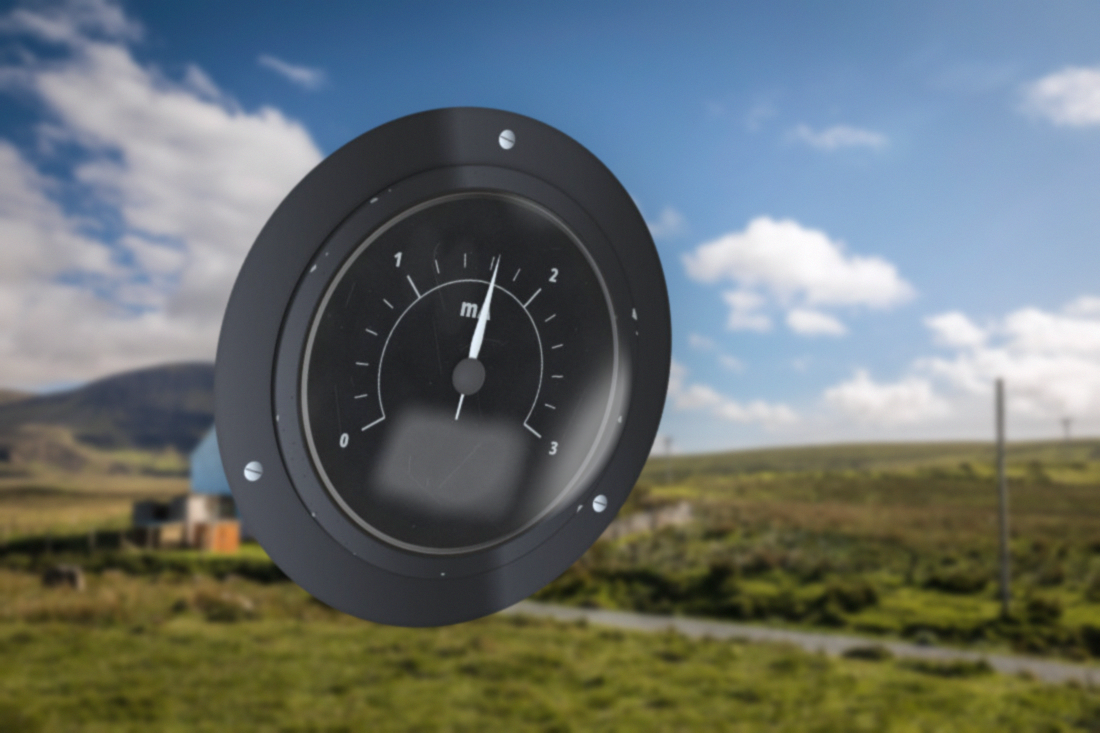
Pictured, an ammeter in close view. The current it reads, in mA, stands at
1.6 mA
